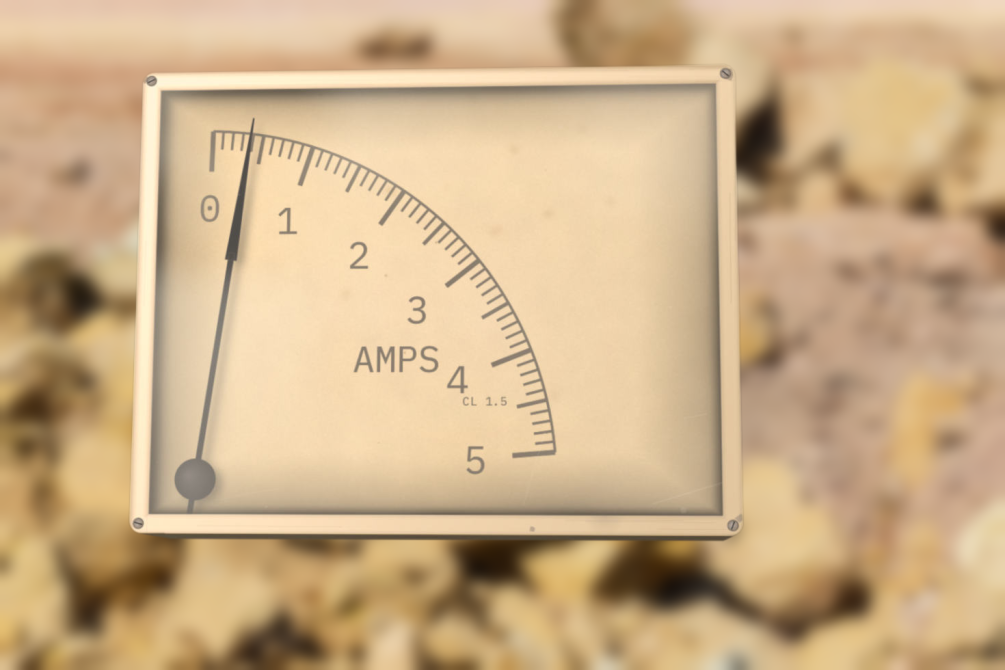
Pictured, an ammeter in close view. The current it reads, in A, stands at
0.4 A
